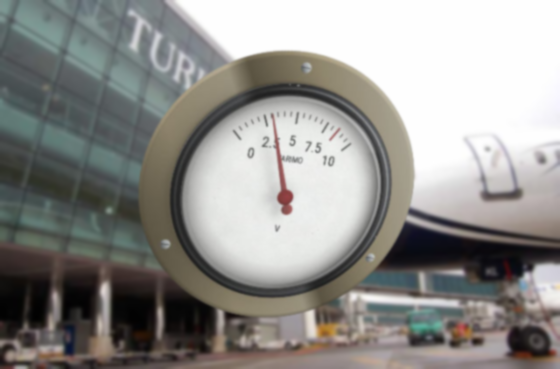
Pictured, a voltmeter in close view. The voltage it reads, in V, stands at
3 V
